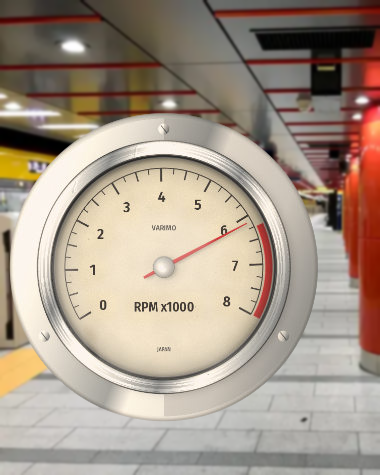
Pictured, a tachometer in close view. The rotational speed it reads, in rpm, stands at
6125 rpm
